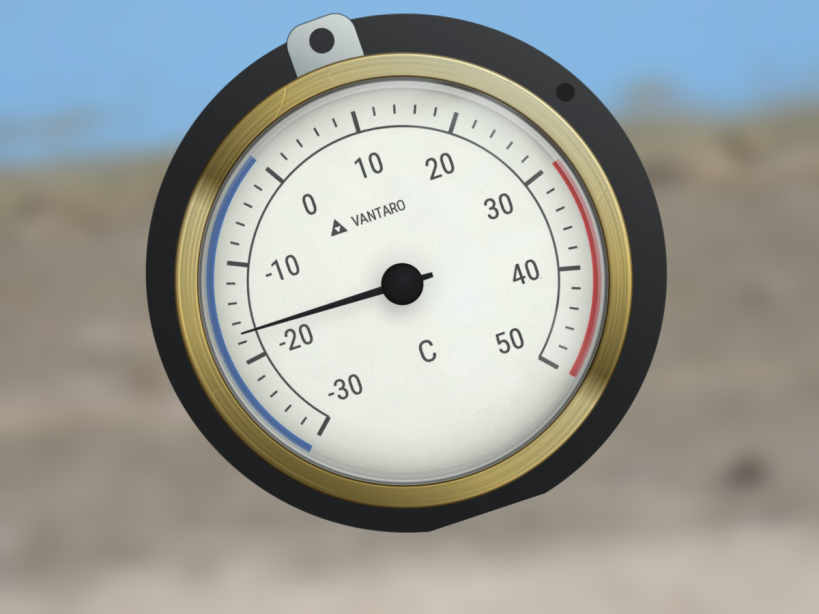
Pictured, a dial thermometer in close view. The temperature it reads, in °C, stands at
-17 °C
